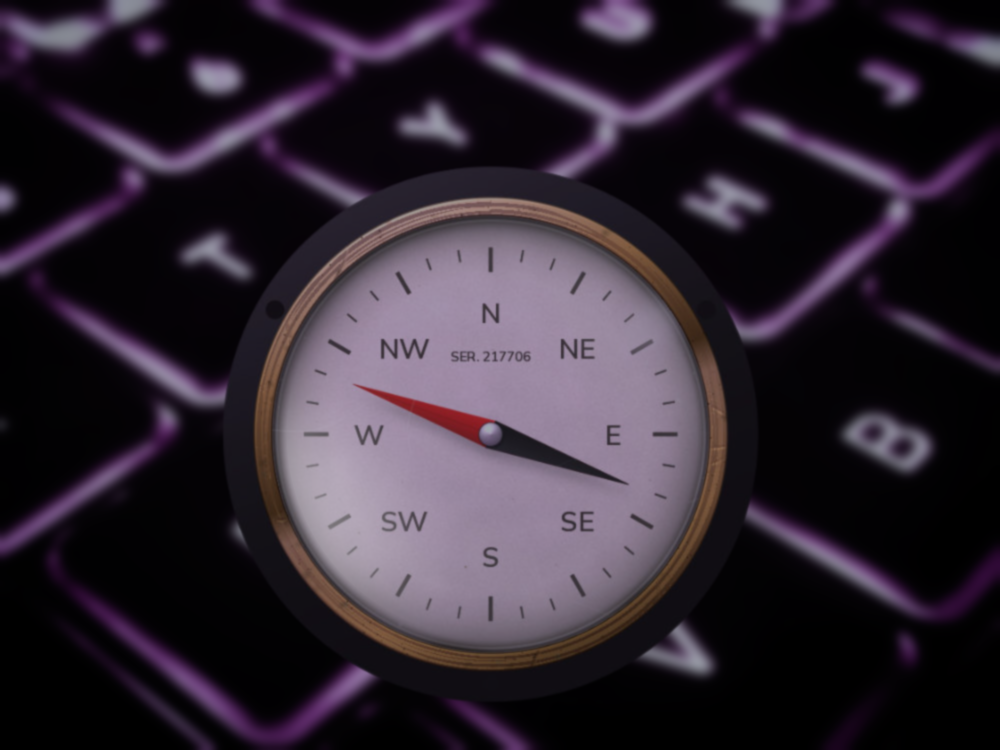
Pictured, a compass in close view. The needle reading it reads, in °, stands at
290 °
